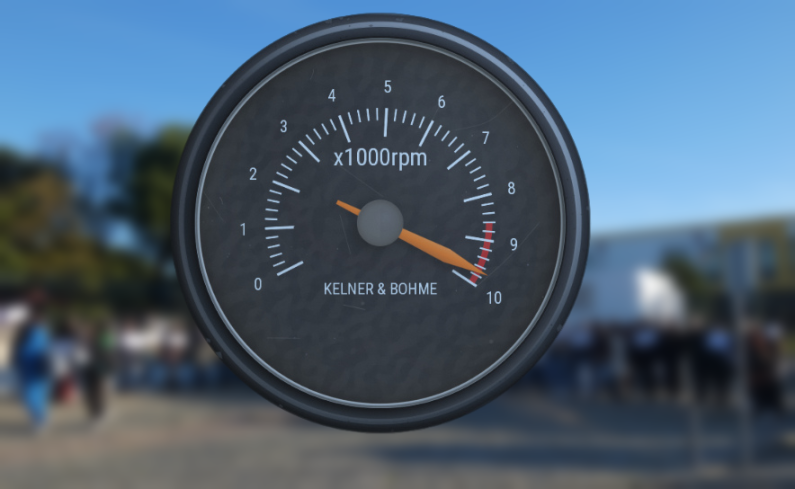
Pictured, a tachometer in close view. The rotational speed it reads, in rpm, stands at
9700 rpm
